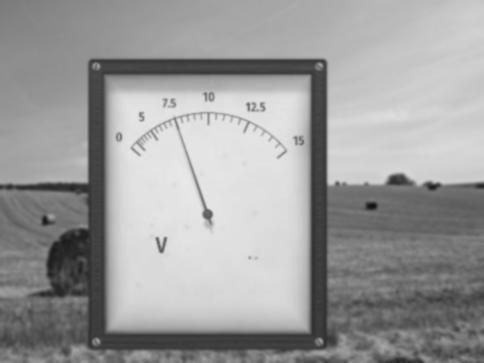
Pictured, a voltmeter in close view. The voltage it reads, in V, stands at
7.5 V
